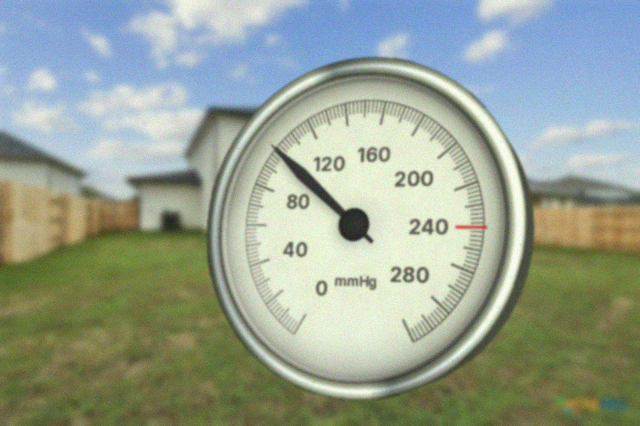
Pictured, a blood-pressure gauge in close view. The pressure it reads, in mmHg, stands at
100 mmHg
